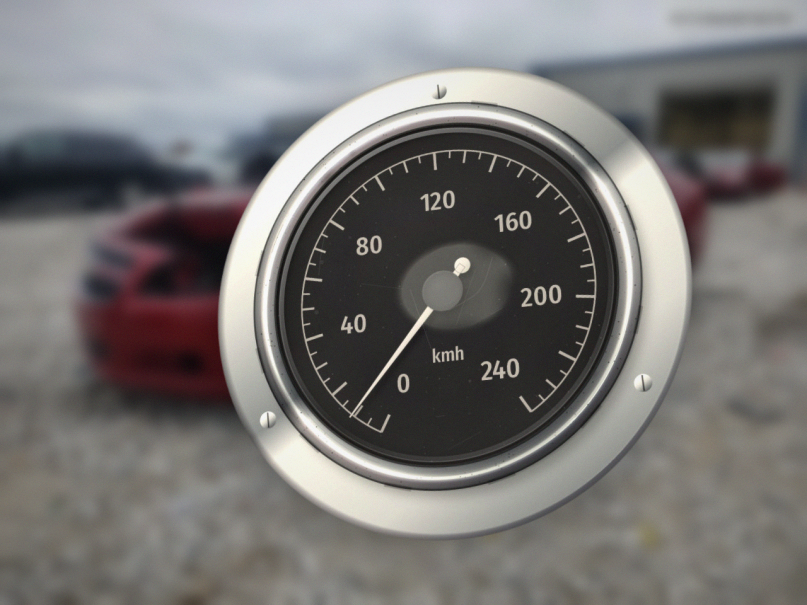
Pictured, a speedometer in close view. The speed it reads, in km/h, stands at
10 km/h
